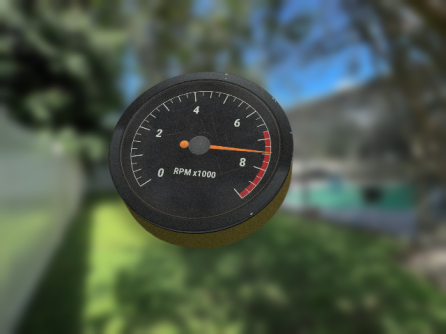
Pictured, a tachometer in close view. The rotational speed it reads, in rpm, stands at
7500 rpm
